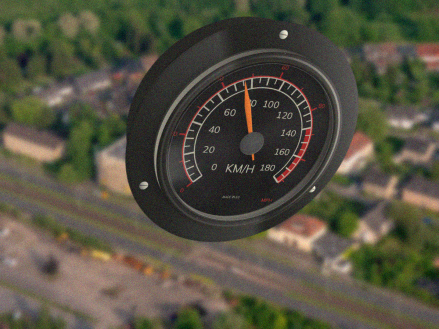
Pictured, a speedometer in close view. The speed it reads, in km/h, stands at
75 km/h
